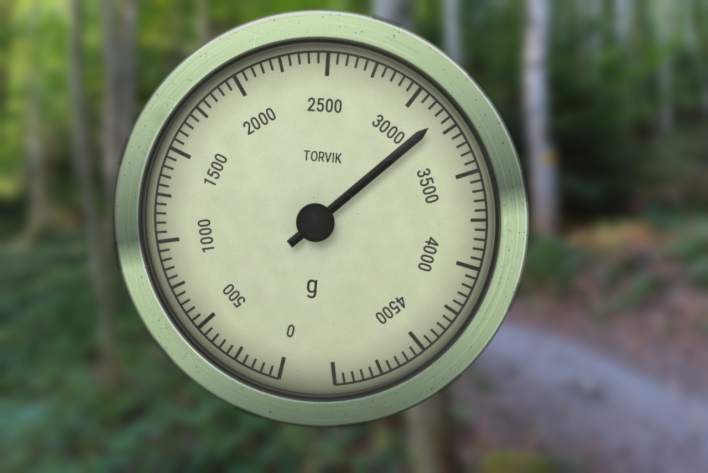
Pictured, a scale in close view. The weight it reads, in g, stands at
3175 g
